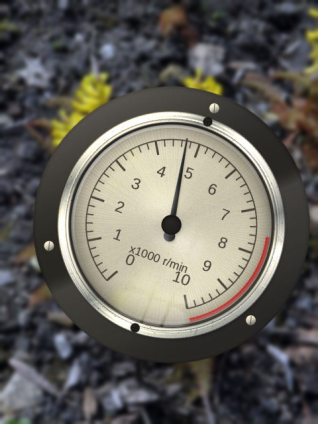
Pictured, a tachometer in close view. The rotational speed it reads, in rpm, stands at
4700 rpm
